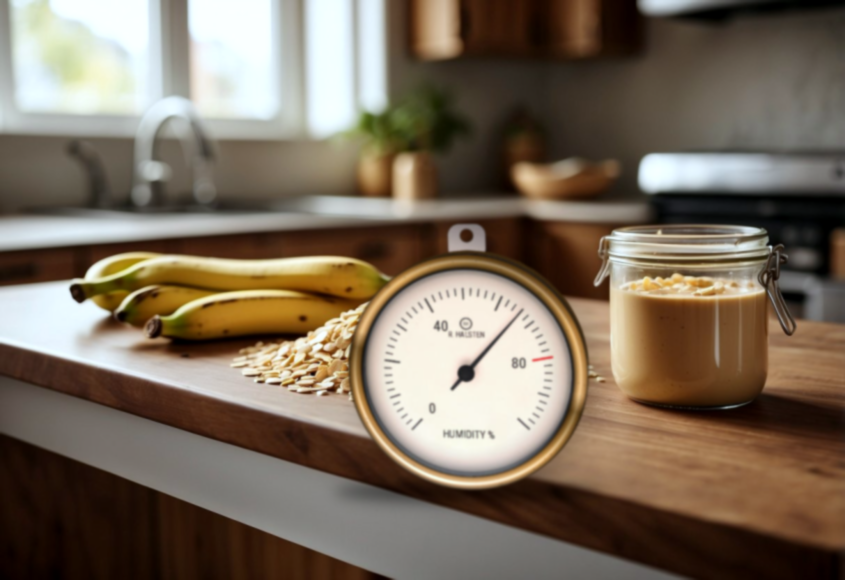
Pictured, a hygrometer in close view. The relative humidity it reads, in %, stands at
66 %
